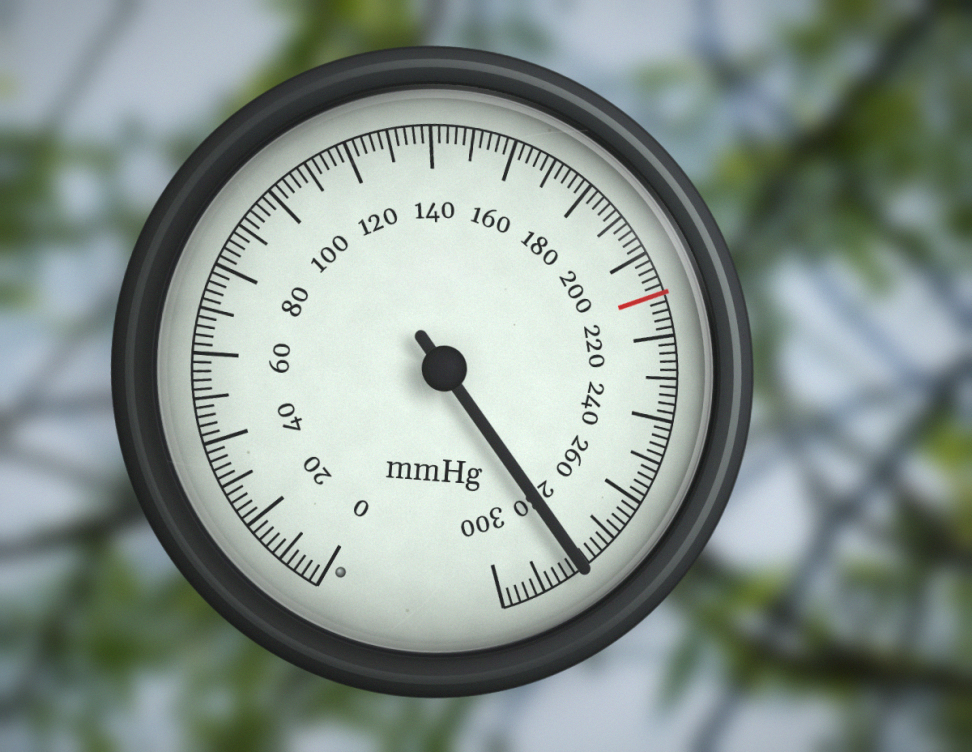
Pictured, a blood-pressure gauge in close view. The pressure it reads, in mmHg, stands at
280 mmHg
